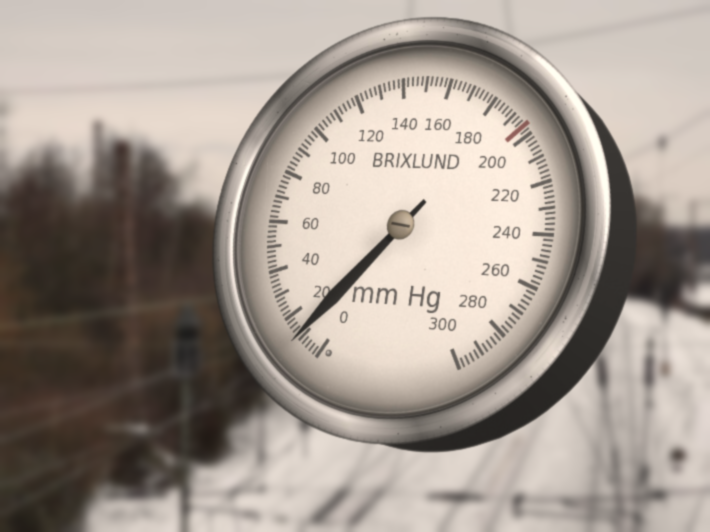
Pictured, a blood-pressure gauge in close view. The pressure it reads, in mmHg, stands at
10 mmHg
